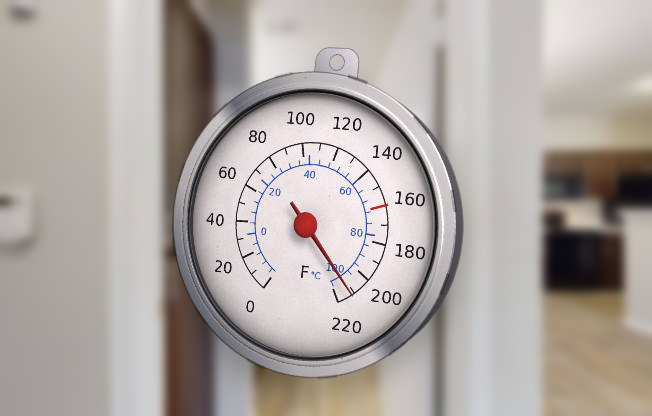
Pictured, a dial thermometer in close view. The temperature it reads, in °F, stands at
210 °F
